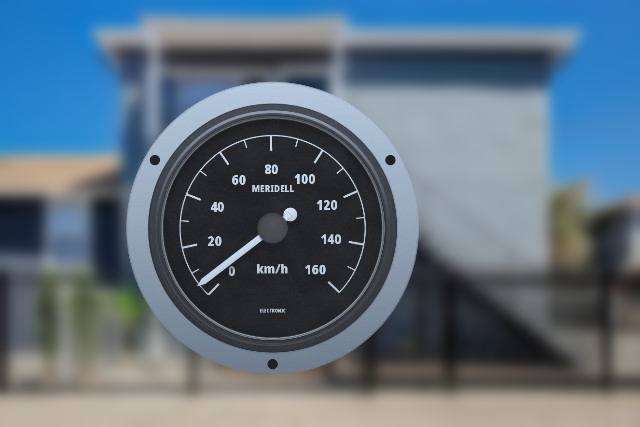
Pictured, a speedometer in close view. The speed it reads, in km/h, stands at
5 km/h
